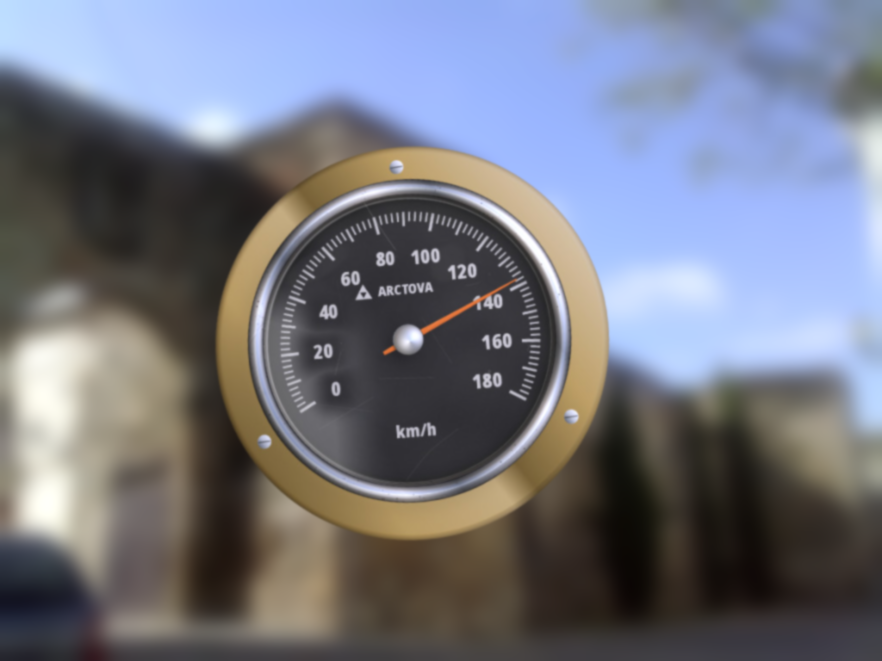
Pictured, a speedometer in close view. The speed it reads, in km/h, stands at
138 km/h
